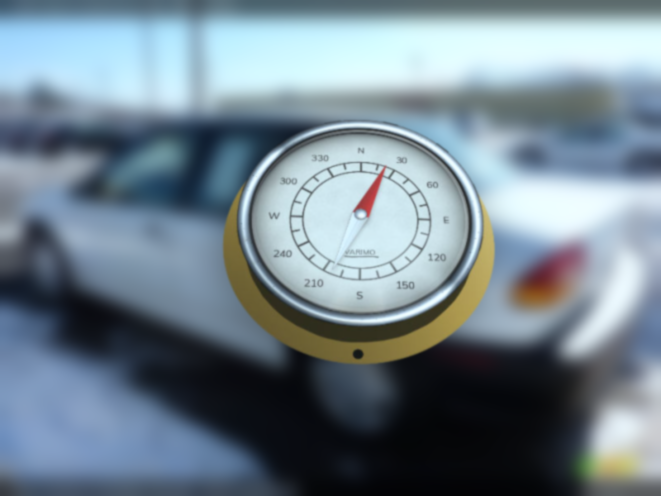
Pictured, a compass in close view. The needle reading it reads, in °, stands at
22.5 °
